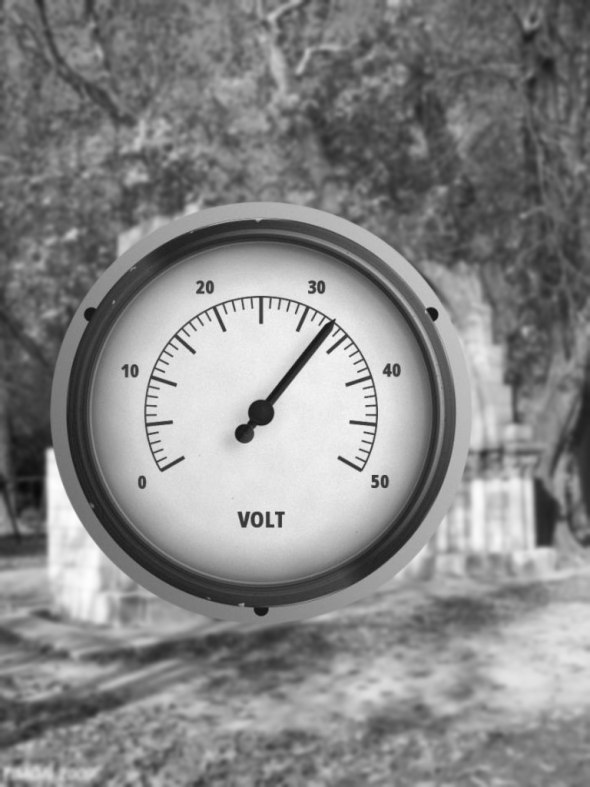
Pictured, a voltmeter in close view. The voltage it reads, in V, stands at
33 V
